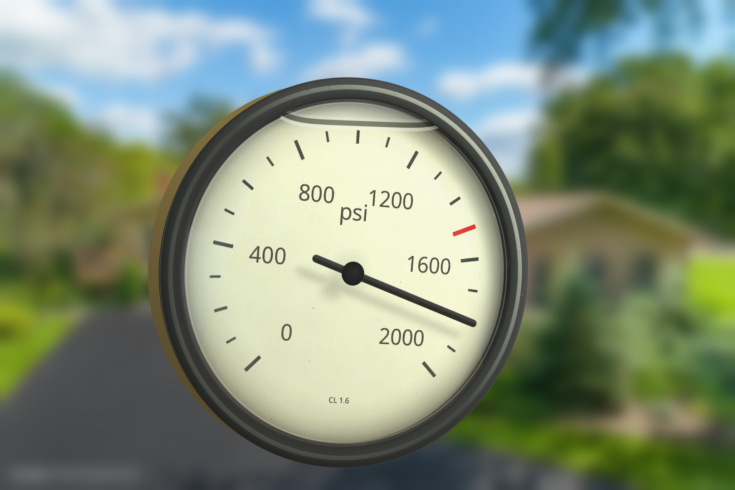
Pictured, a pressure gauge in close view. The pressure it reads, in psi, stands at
1800 psi
